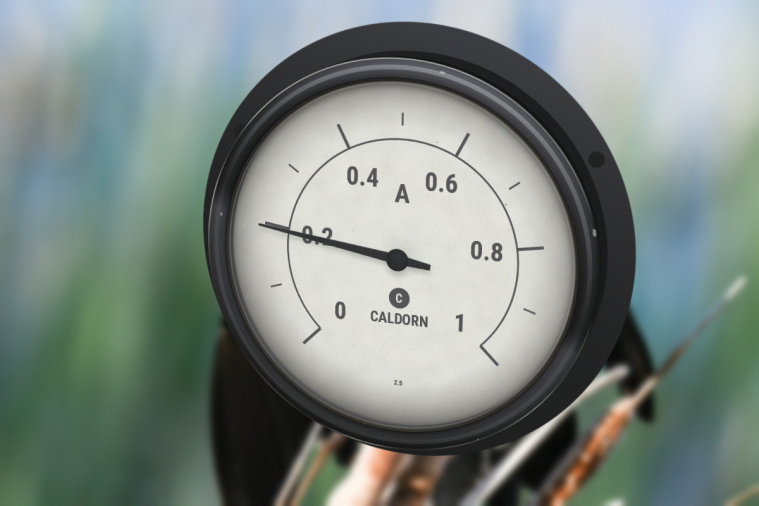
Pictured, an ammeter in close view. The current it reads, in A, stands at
0.2 A
